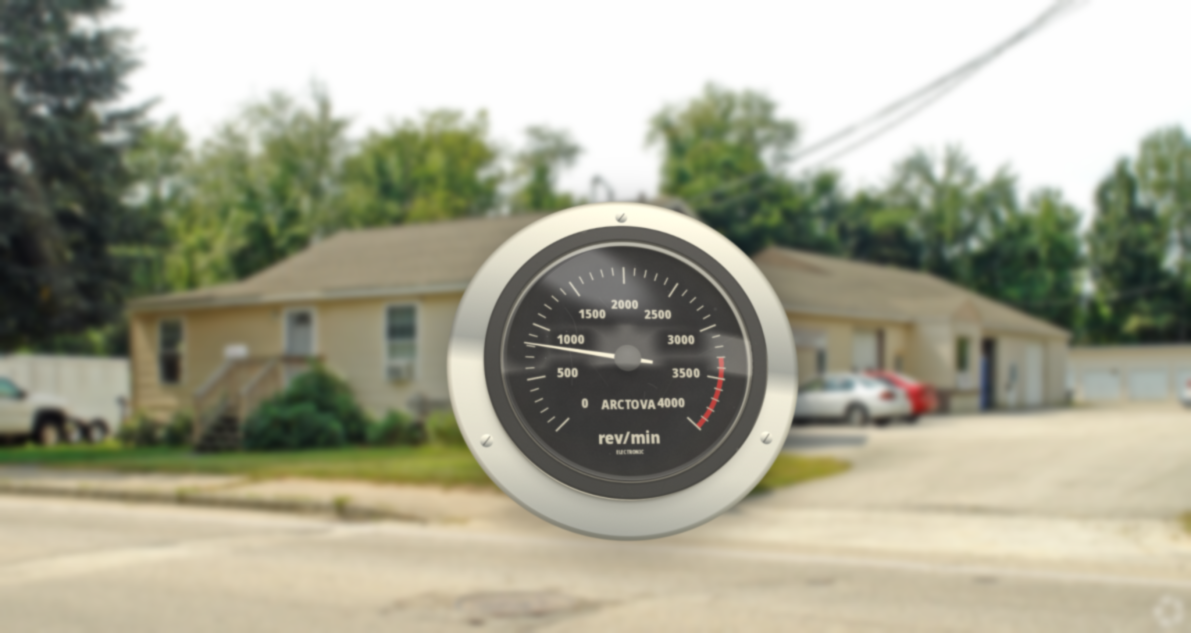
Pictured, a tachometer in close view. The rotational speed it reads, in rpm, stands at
800 rpm
